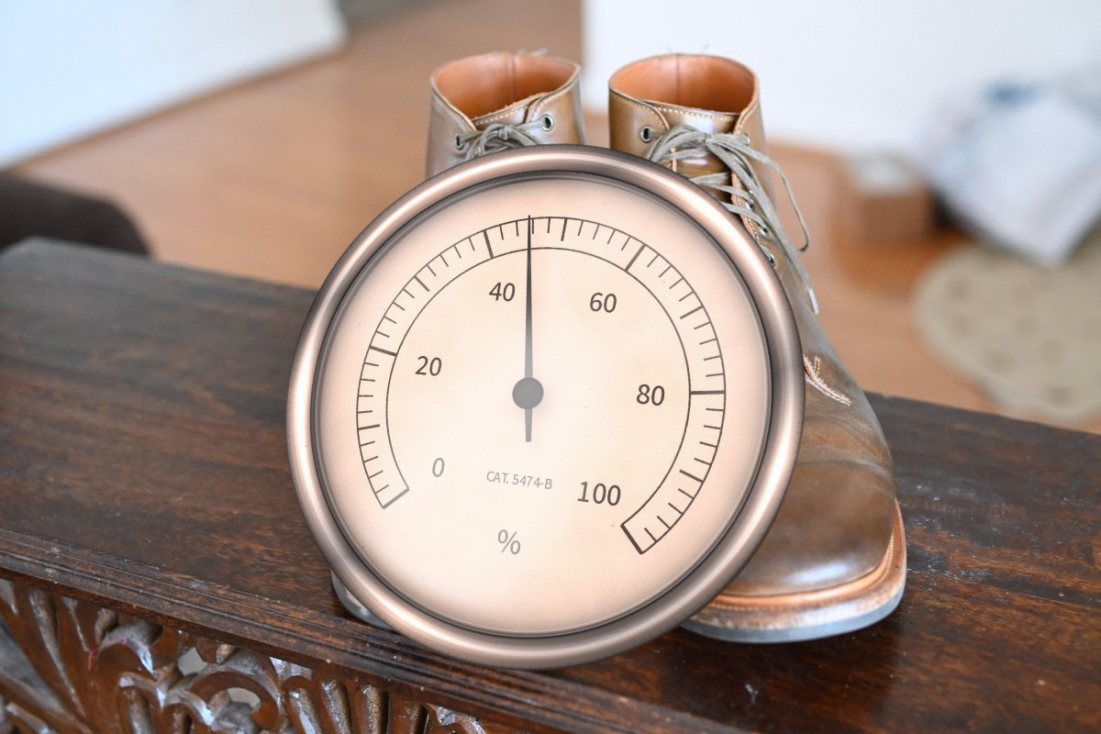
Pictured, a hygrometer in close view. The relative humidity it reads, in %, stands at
46 %
